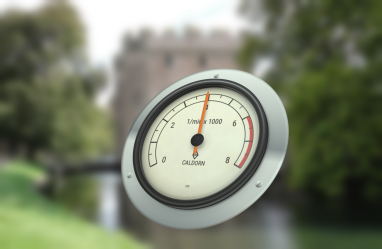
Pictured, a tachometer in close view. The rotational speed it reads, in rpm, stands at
4000 rpm
